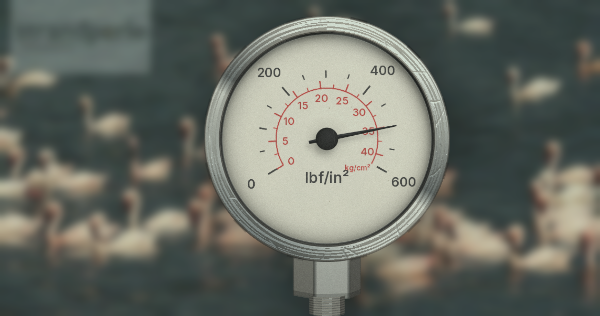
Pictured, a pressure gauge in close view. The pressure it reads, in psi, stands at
500 psi
